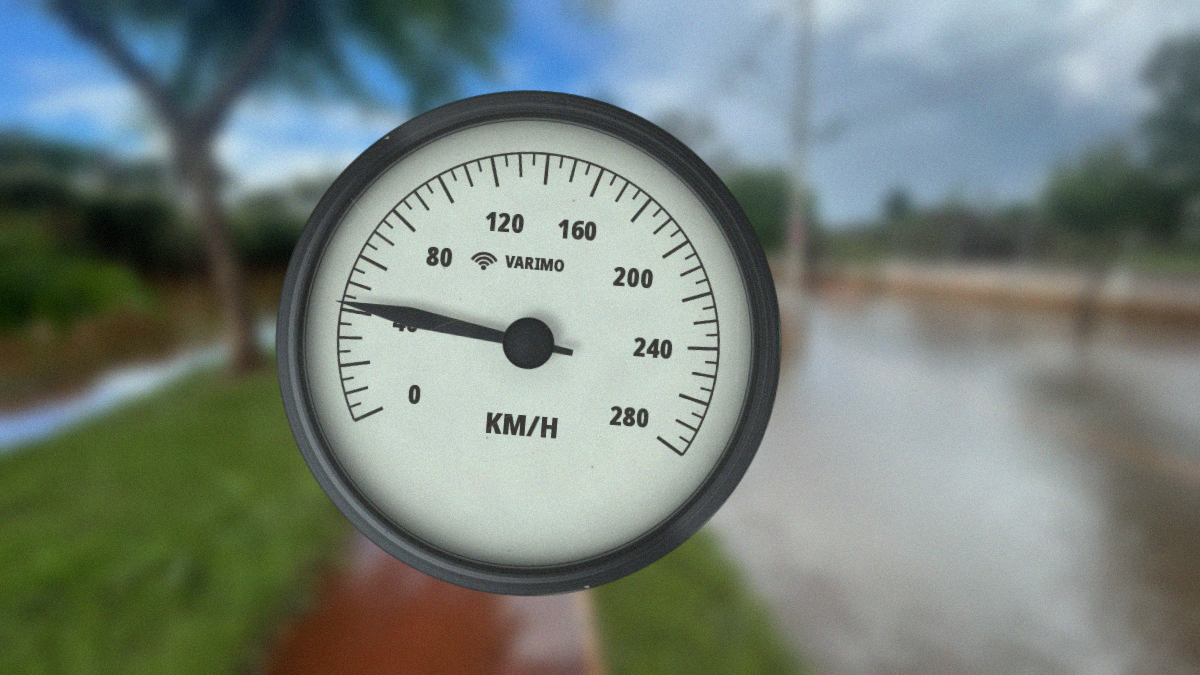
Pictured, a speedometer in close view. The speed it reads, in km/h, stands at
42.5 km/h
